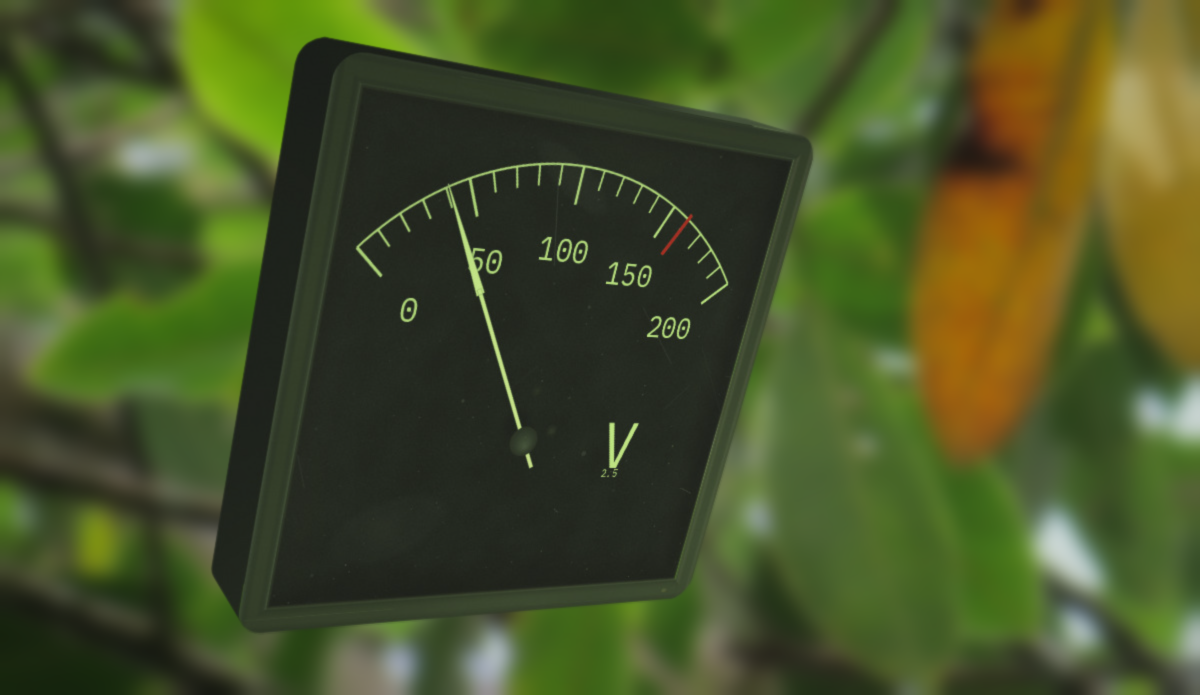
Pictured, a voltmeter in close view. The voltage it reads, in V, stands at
40 V
